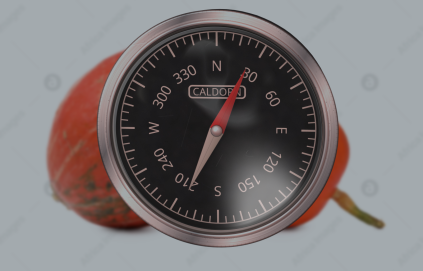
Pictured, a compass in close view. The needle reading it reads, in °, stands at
25 °
